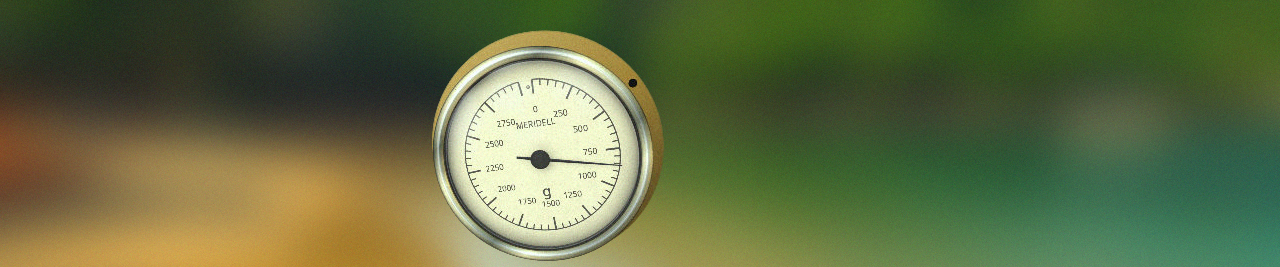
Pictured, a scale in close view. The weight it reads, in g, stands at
850 g
